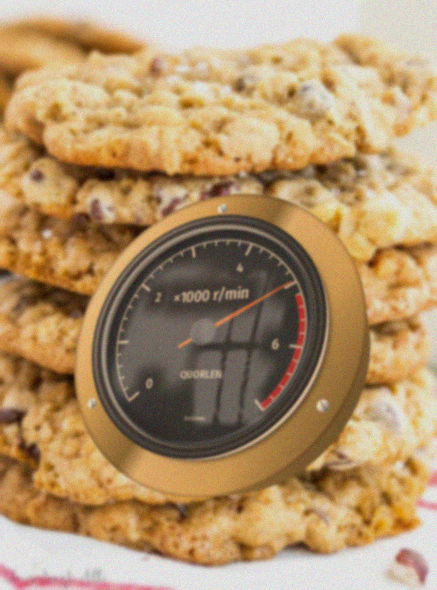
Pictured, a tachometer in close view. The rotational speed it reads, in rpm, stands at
5000 rpm
